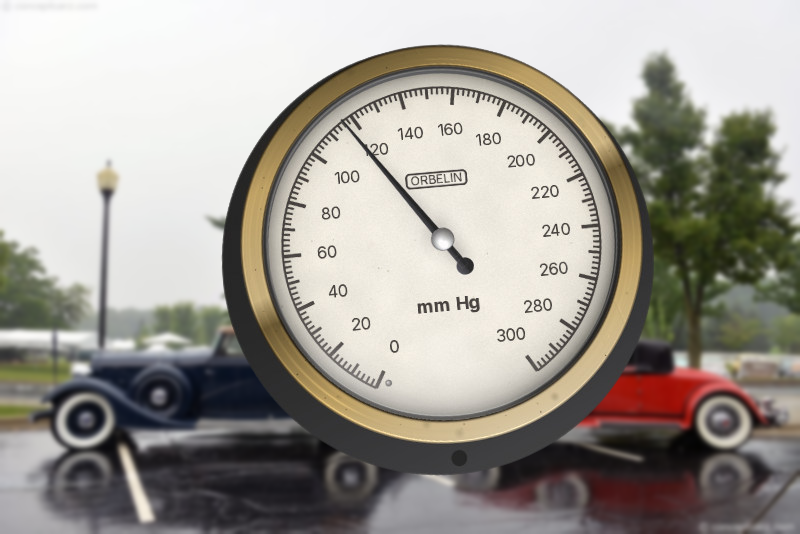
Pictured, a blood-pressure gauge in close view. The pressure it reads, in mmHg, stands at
116 mmHg
